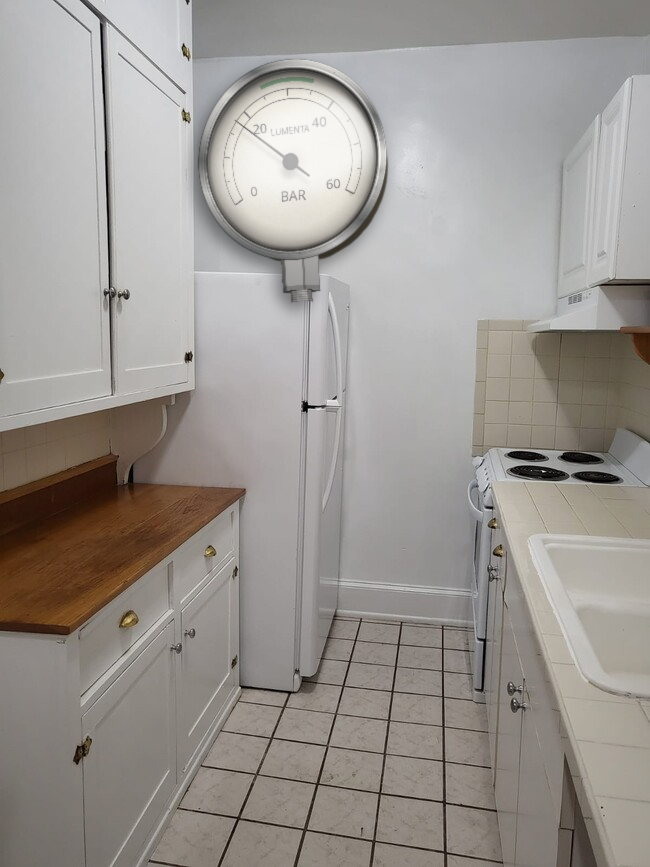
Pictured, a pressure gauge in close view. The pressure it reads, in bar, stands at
17.5 bar
